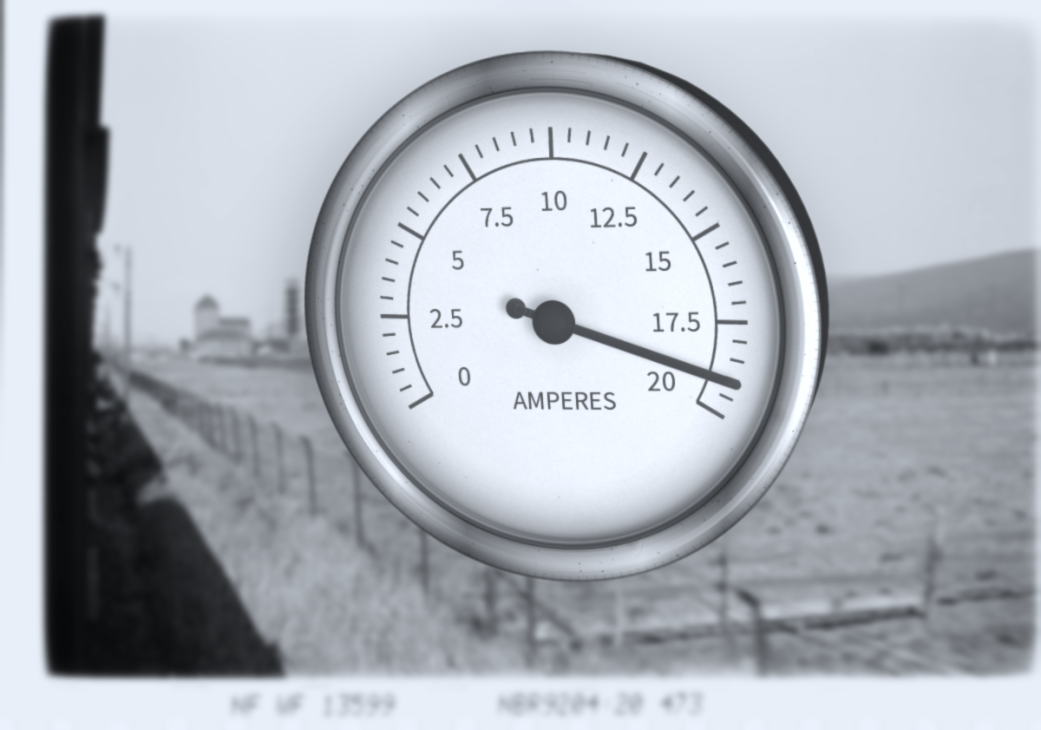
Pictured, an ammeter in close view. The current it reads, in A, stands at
19 A
